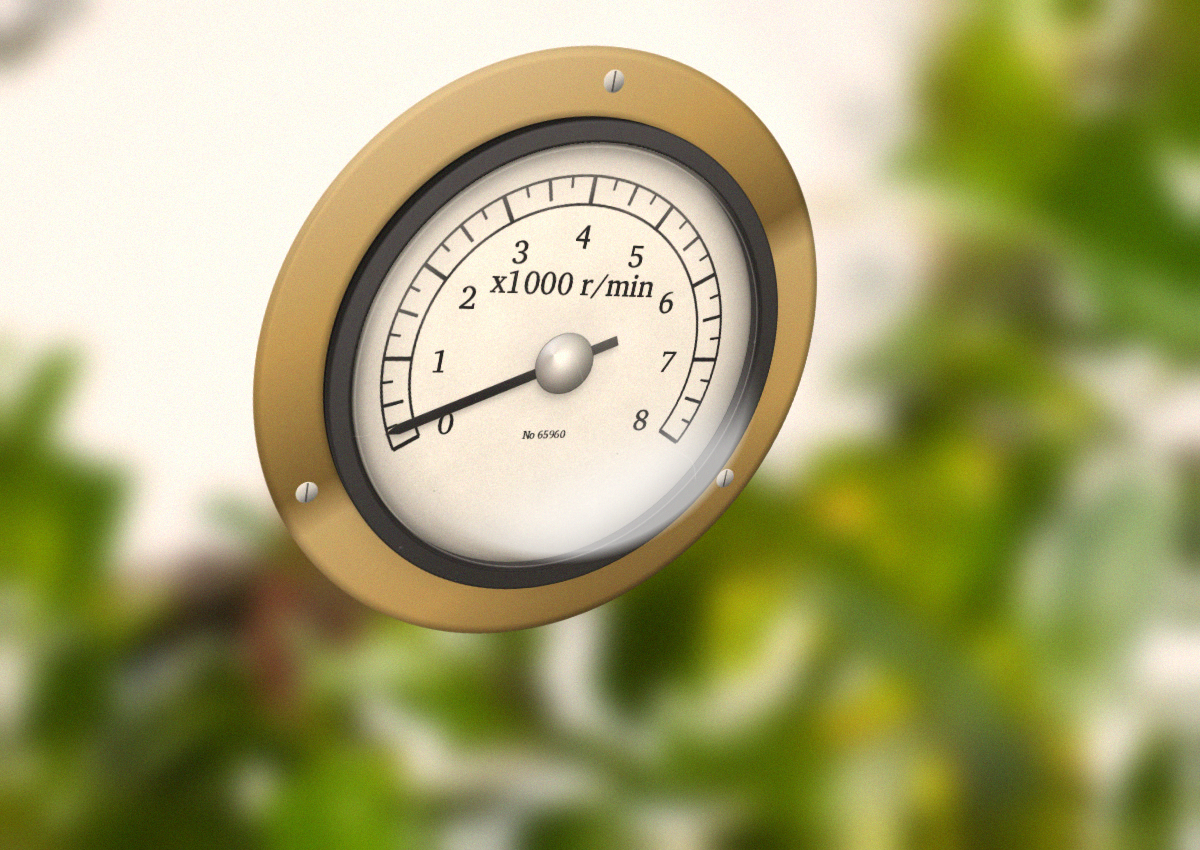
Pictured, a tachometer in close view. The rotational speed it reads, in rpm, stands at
250 rpm
